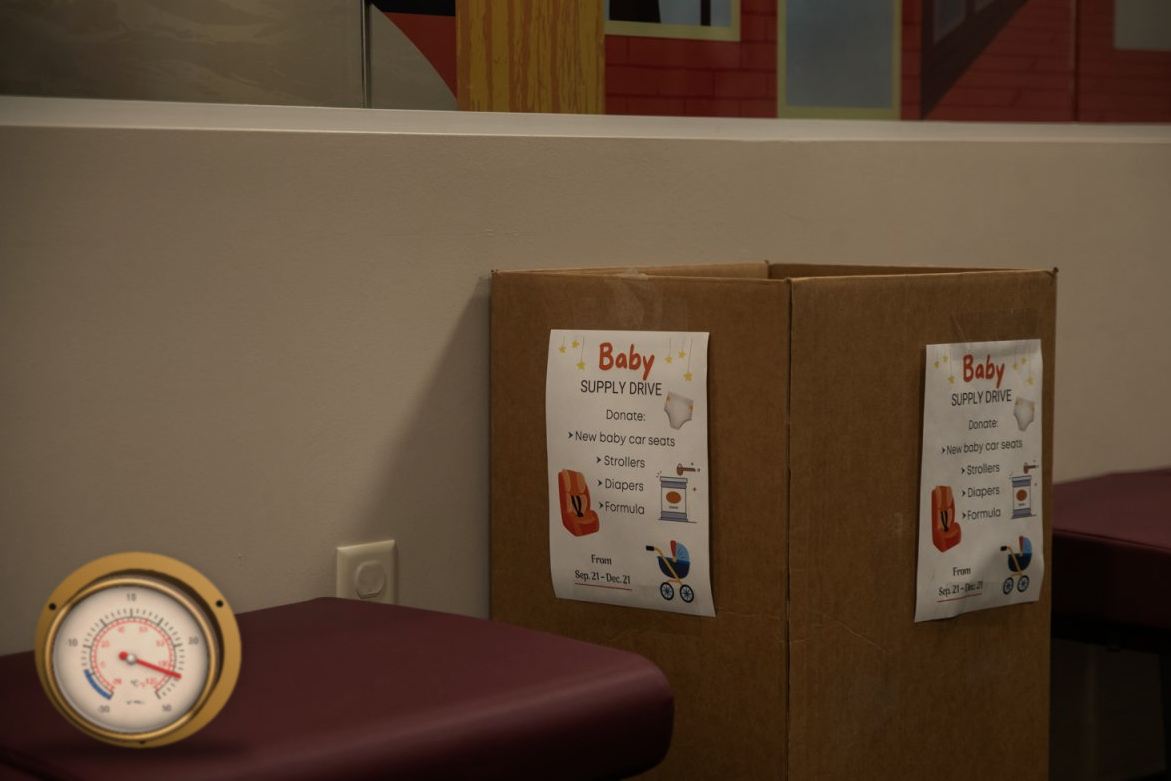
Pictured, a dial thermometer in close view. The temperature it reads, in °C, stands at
40 °C
